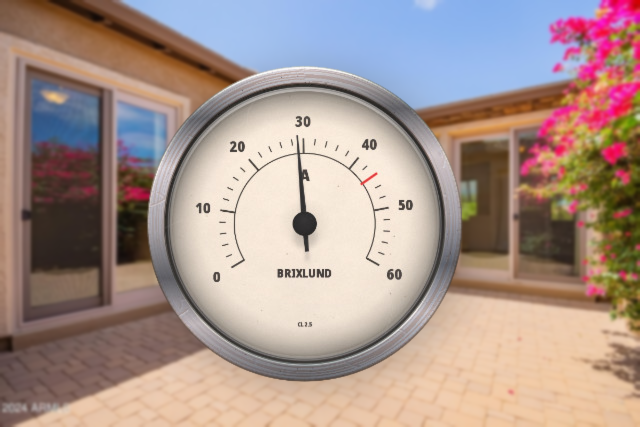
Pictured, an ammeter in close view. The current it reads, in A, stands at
29 A
